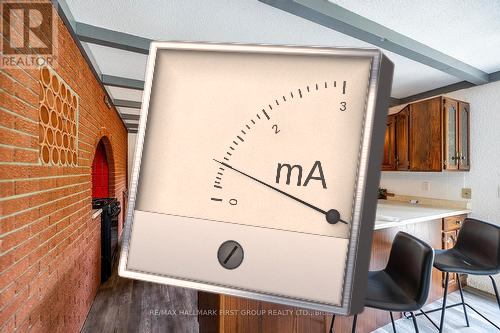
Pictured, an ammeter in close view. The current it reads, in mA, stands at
1 mA
